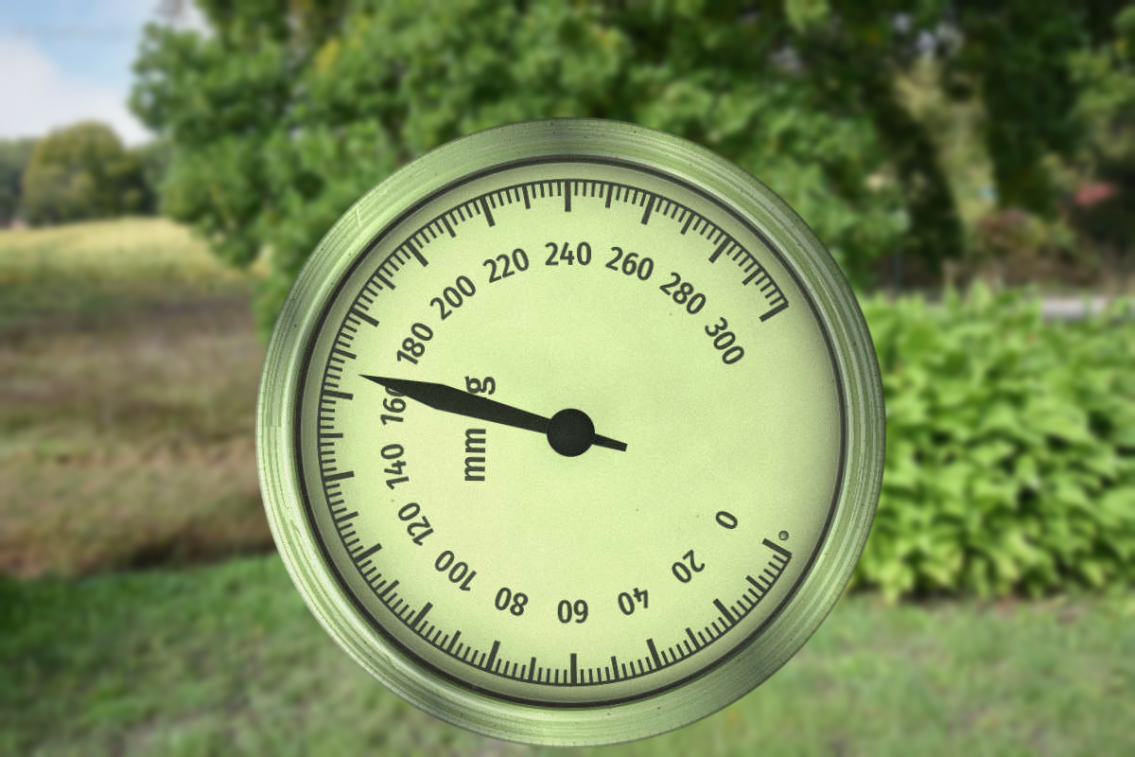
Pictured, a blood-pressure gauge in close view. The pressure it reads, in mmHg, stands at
166 mmHg
